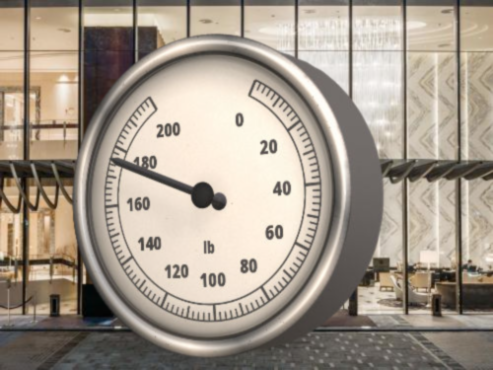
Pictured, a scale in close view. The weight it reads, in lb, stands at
176 lb
